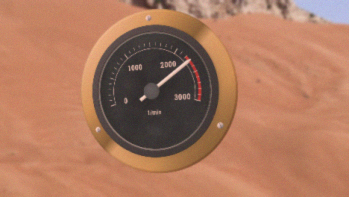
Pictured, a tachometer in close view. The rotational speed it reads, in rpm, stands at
2300 rpm
